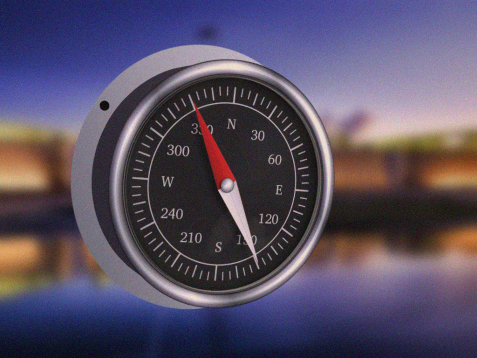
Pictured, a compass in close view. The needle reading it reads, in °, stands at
330 °
